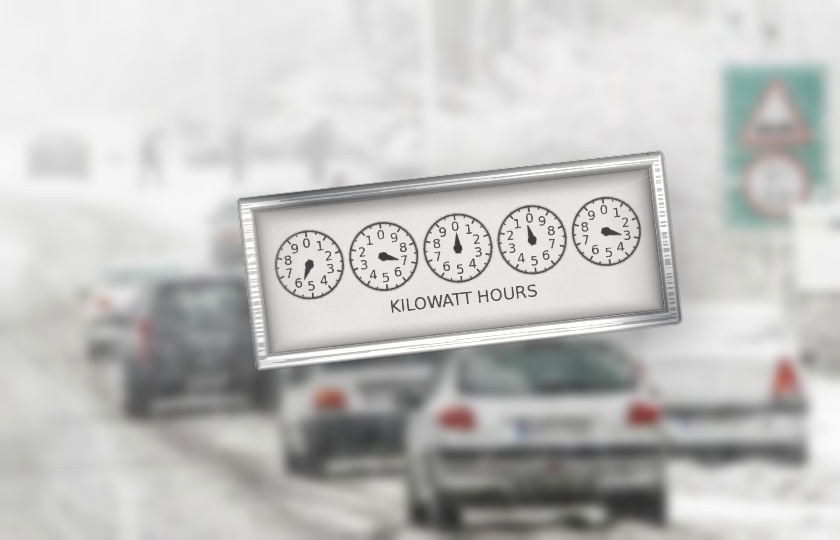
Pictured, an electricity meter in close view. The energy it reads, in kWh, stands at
57003 kWh
